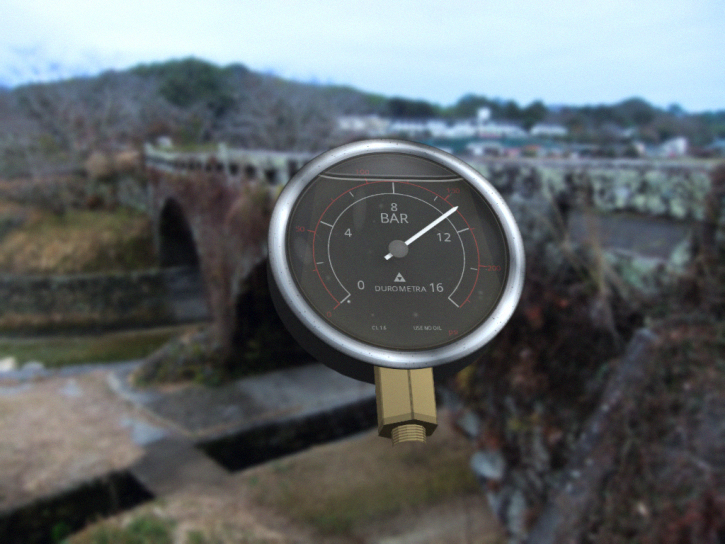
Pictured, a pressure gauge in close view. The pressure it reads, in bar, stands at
11 bar
